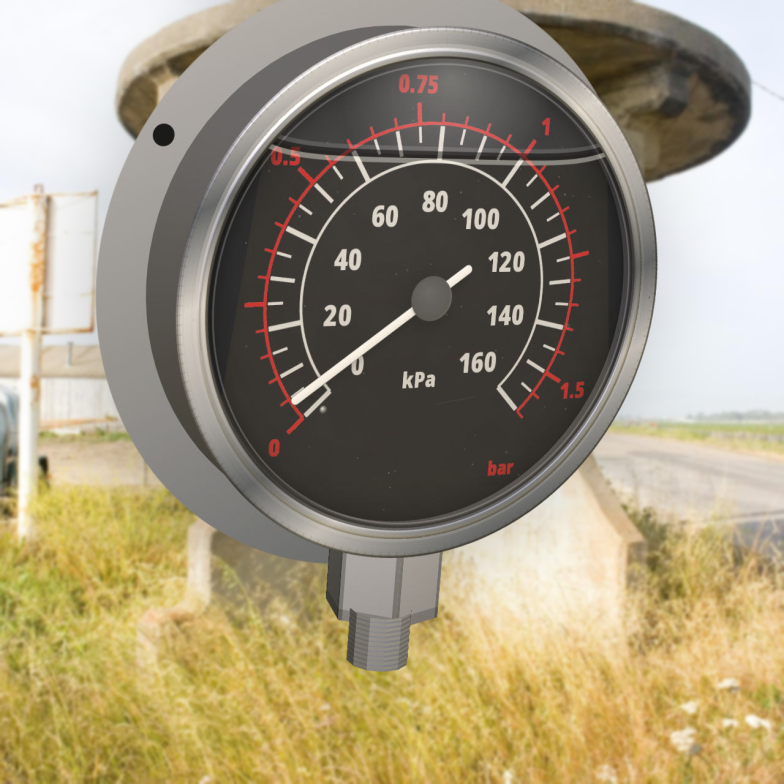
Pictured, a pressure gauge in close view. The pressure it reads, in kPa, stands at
5 kPa
